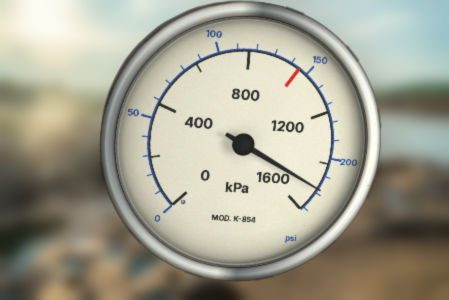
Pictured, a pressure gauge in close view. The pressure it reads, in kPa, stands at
1500 kPa
